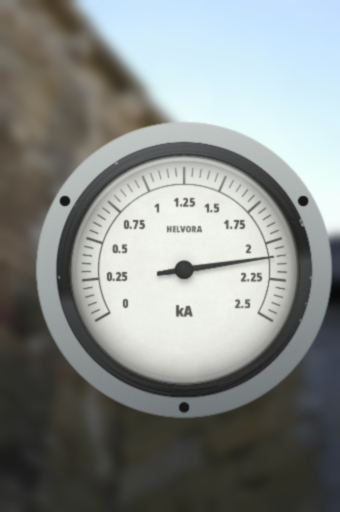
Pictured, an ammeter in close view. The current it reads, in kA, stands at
2.1 kA
